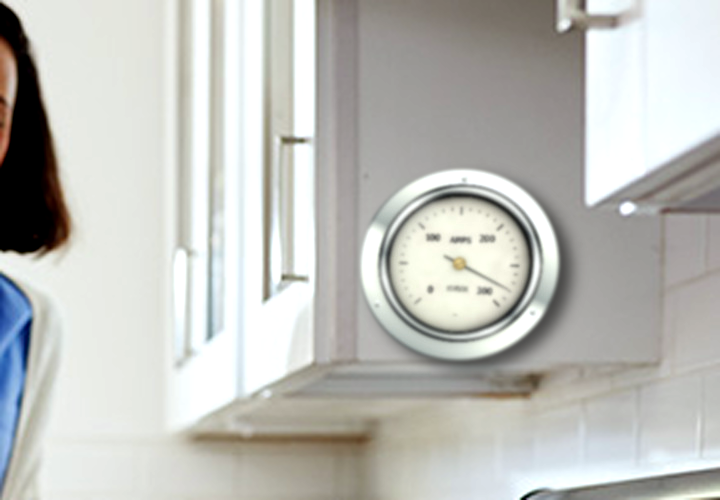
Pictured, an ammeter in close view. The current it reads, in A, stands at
280 A
